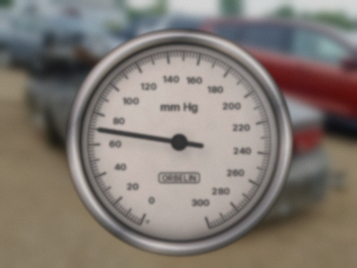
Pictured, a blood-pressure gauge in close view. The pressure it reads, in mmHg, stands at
70 mmHg
